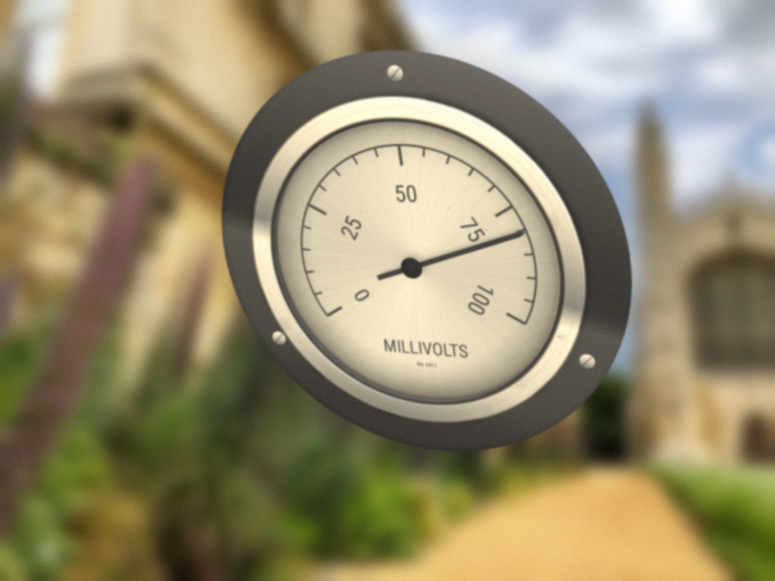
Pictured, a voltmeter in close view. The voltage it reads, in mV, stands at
80 mV
